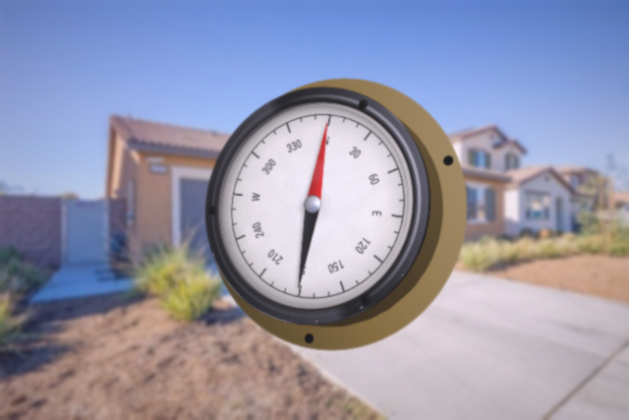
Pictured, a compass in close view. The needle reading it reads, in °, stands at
0 °
